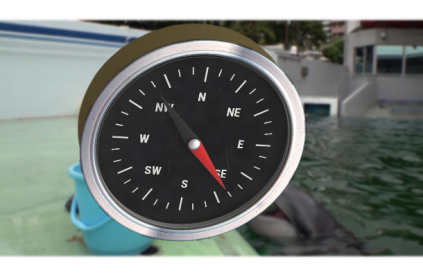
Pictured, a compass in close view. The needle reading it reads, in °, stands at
140 °
